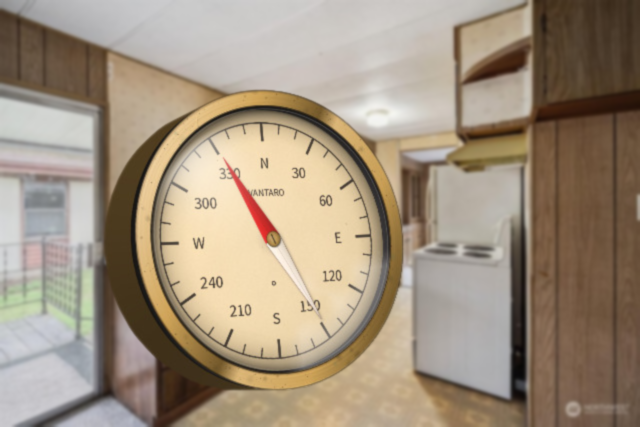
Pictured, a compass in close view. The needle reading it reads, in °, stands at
330 °
